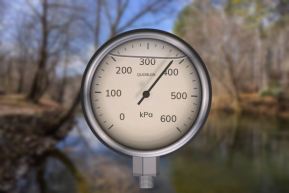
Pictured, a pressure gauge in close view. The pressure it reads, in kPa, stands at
380 kPa
